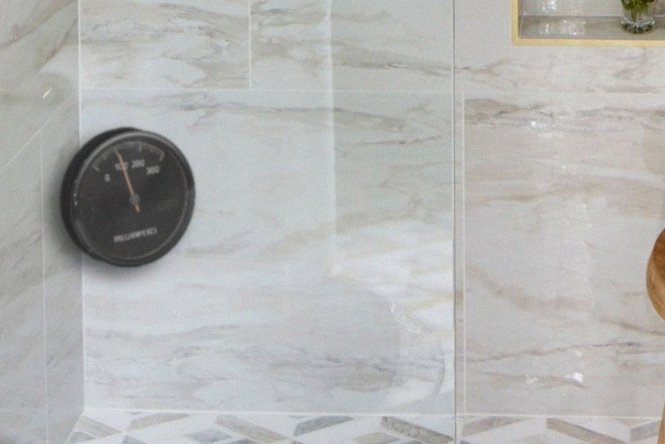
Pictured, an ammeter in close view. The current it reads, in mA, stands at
100 mA
